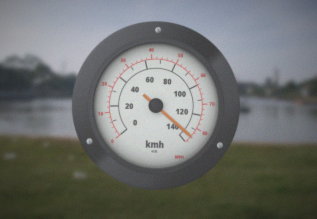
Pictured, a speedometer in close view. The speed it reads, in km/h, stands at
135 km/h
